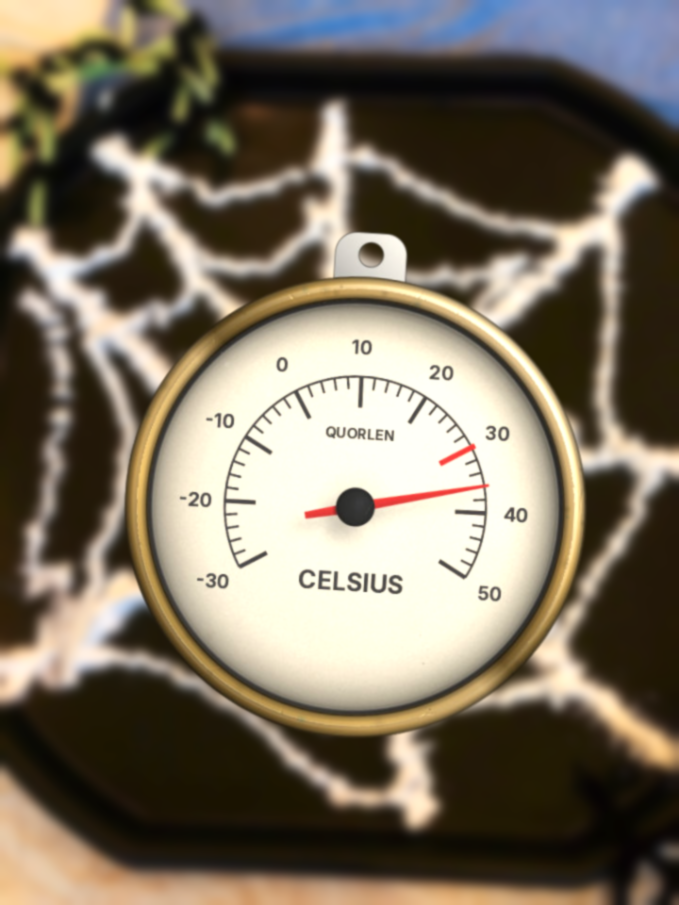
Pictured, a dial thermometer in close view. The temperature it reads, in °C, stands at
36 °C
